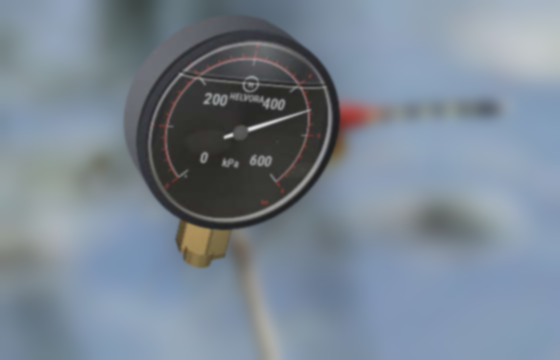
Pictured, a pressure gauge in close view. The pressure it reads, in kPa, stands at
450 kPa
